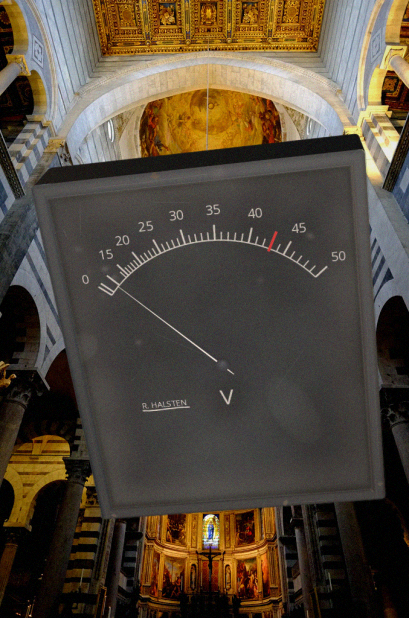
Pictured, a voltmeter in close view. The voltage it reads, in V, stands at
10 V
